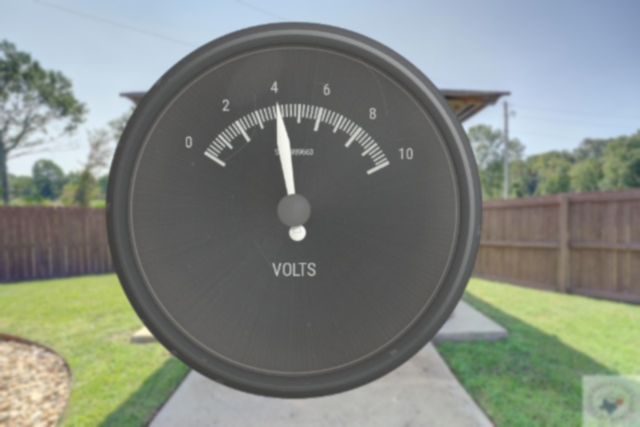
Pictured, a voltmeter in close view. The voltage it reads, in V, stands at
4 V
